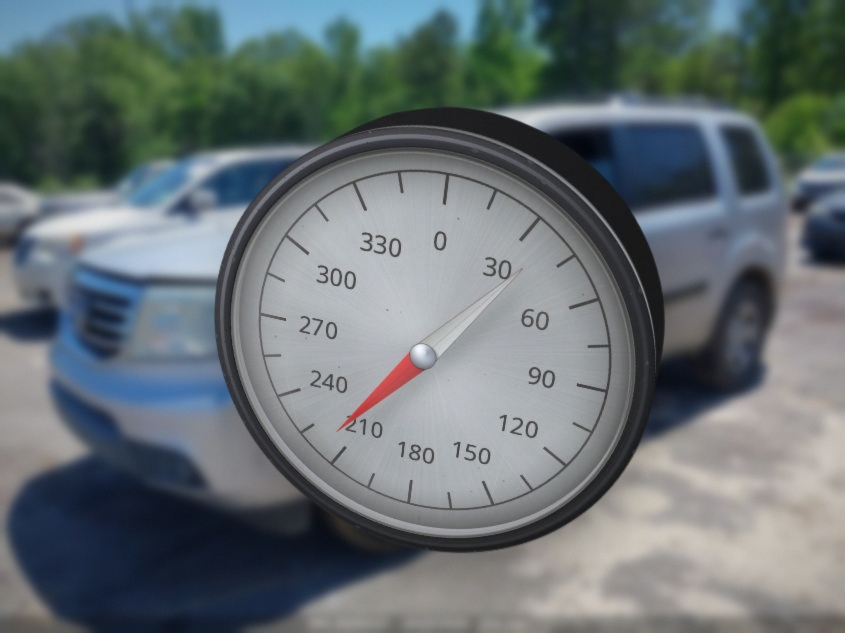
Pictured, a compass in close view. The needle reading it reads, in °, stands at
217.5 °
